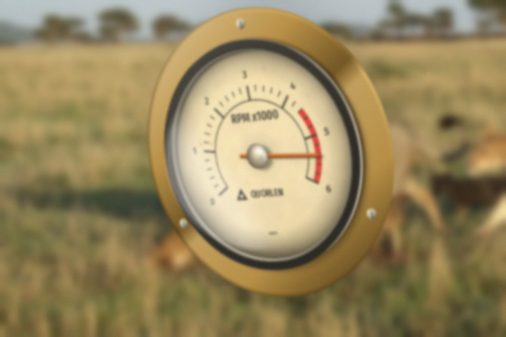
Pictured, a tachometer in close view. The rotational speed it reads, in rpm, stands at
5400 rpm
